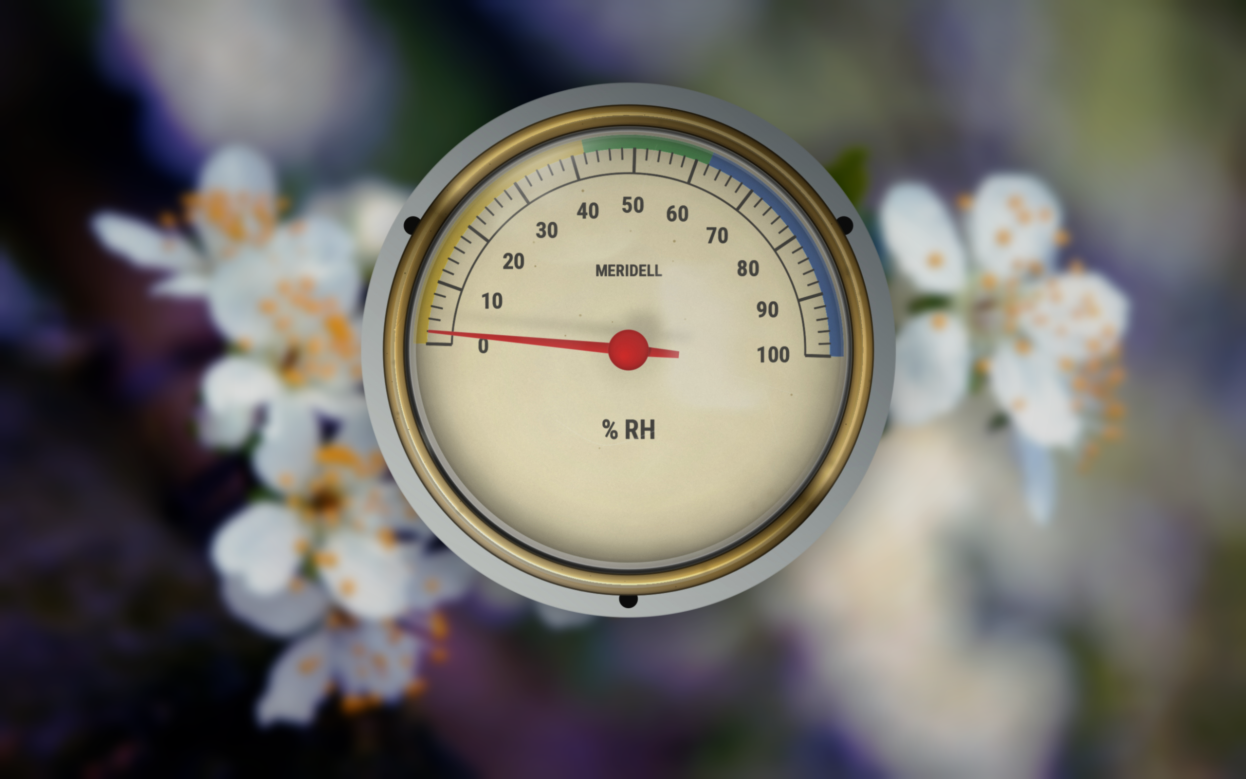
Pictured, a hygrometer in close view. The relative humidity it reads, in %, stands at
2 %
